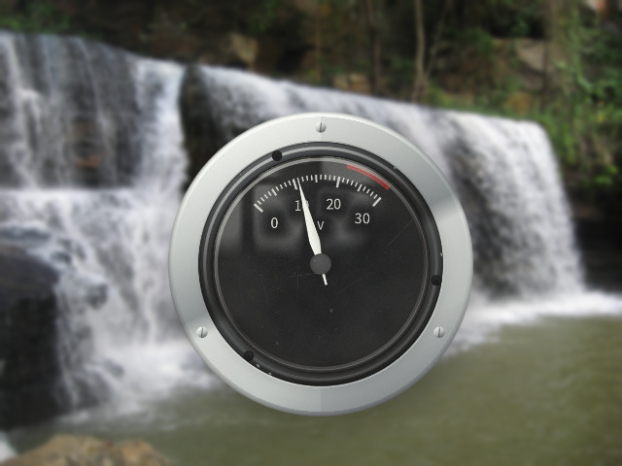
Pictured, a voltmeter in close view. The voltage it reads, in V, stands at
11 V
